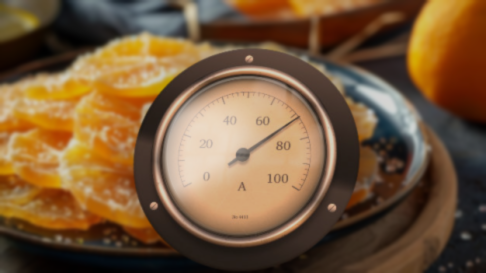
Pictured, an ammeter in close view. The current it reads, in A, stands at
72 A
